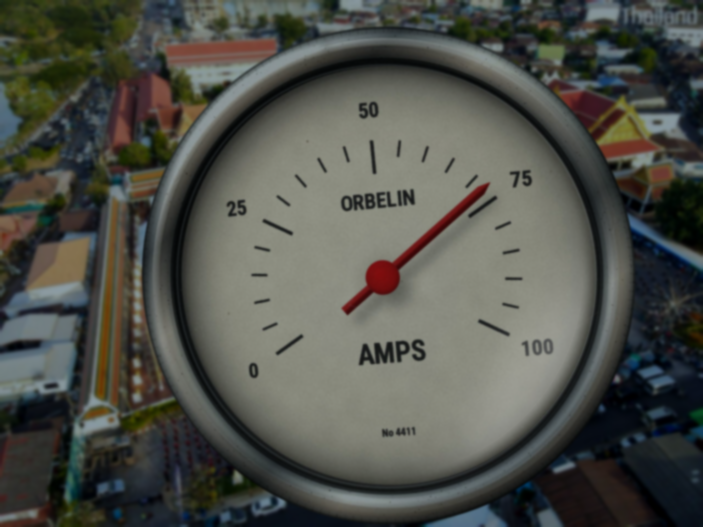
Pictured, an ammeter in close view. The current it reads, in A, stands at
72.5 A
